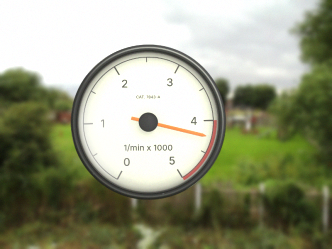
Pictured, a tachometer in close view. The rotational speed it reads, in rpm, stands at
4250 rpm
